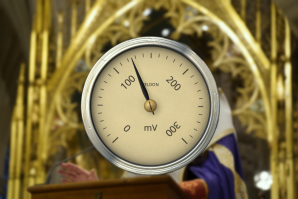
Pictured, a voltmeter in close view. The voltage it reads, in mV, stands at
125 mV
